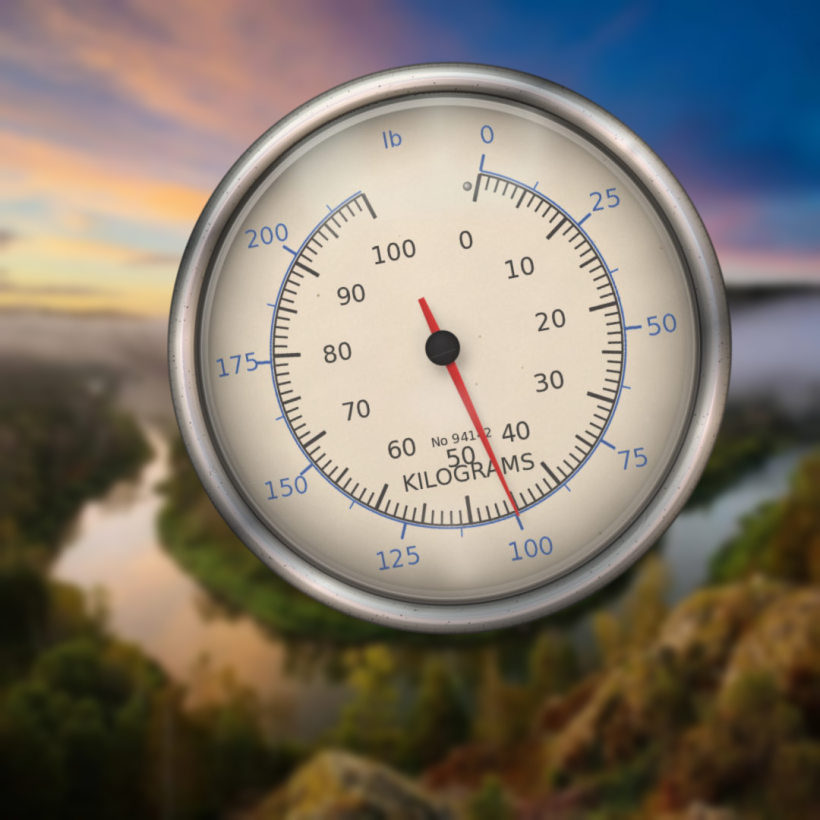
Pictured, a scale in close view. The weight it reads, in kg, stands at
45 kg
